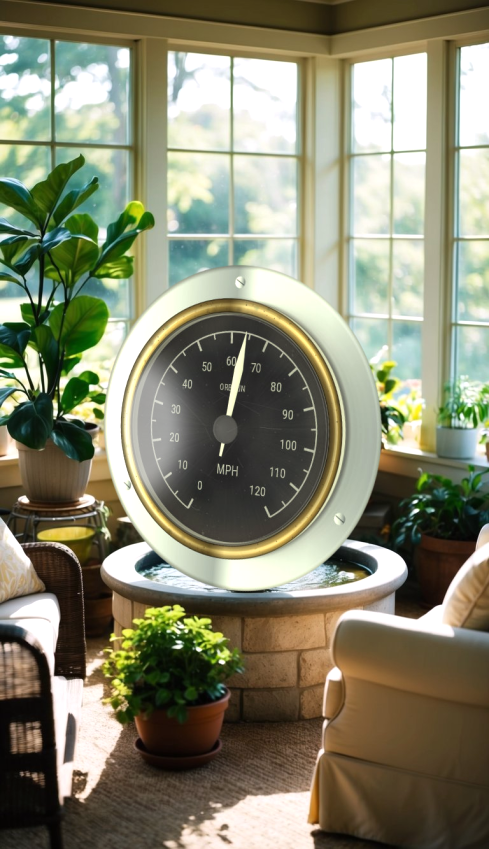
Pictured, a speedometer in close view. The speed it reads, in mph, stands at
65 mph
